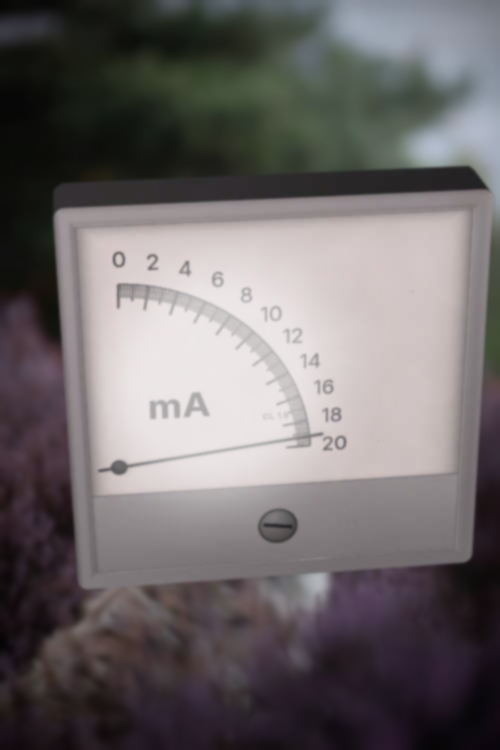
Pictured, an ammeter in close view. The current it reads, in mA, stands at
19 mA
